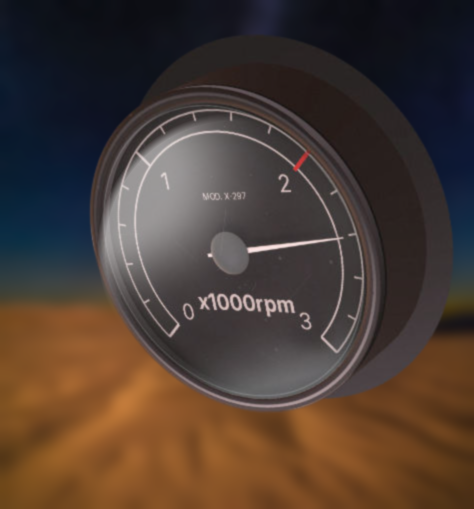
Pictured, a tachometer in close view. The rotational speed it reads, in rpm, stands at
2400 rpm
